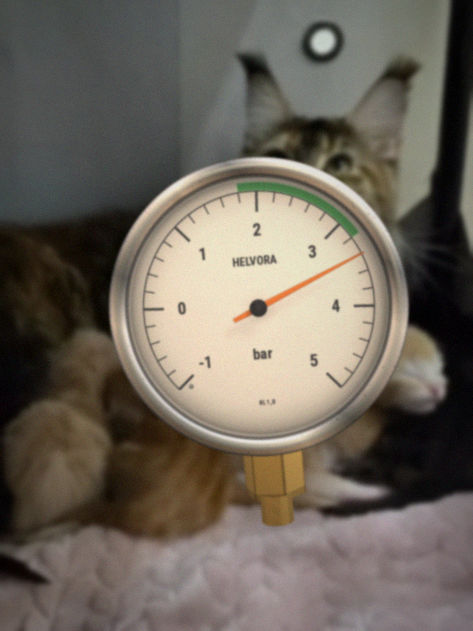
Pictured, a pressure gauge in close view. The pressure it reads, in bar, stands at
3.4 bar
